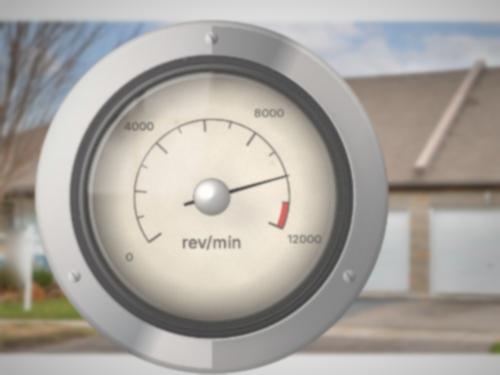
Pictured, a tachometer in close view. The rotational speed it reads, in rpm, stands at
10000 rpm
